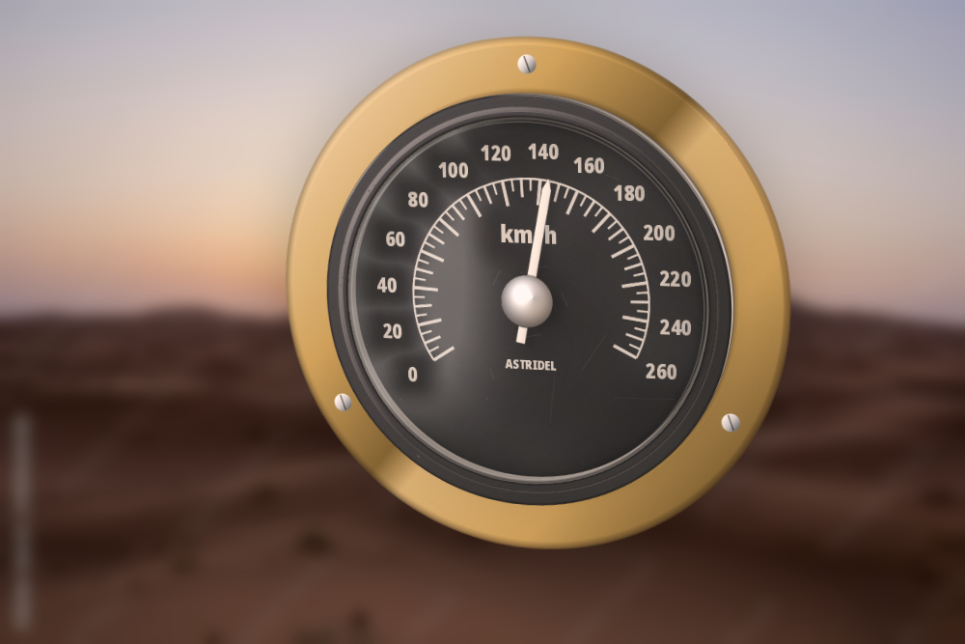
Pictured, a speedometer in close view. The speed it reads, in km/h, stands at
145 km/h
